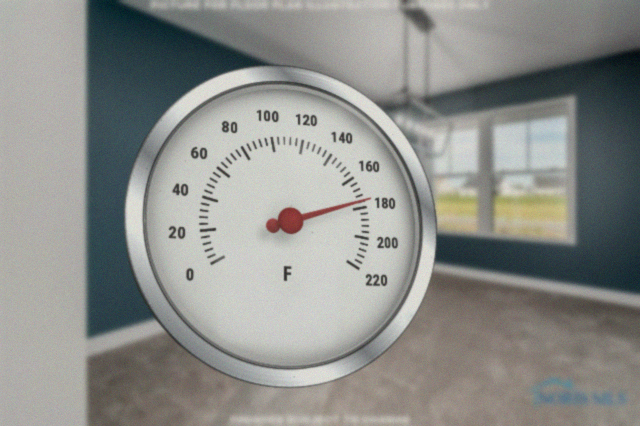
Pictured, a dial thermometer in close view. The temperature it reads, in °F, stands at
176 °F
